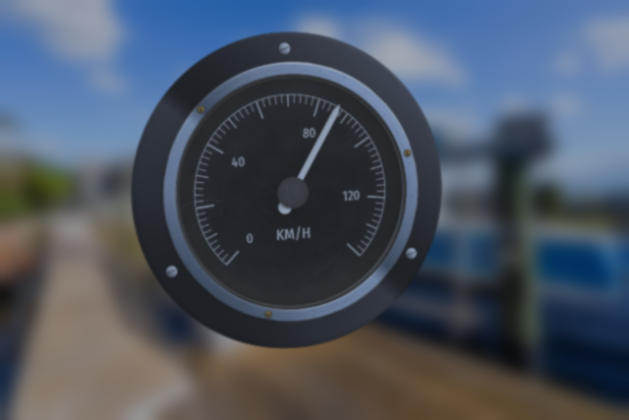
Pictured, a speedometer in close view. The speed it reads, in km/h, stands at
86 km/h
